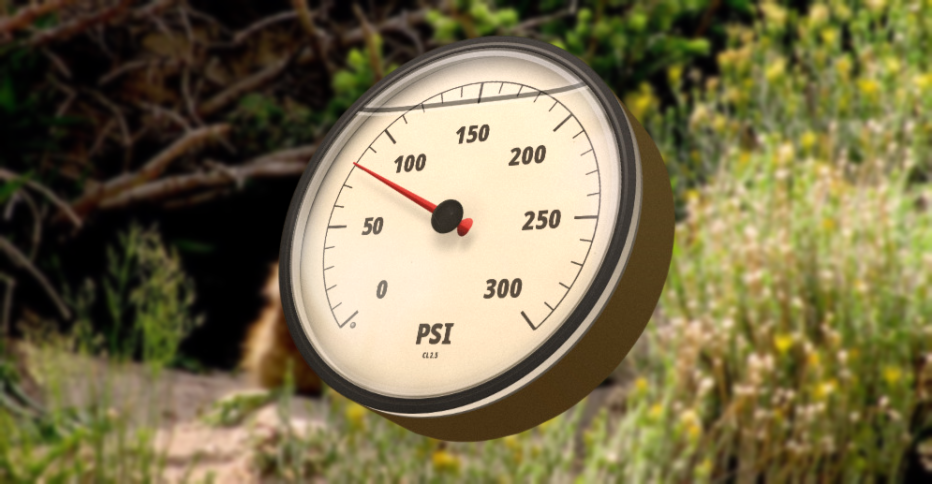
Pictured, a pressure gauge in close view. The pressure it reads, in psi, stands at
80 psi
